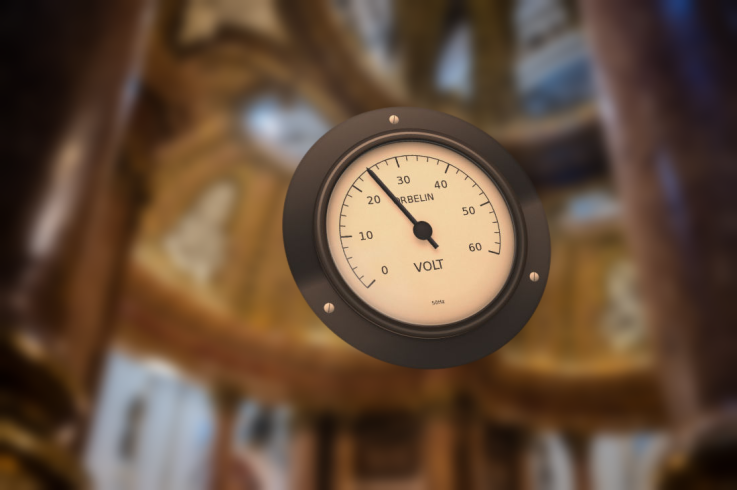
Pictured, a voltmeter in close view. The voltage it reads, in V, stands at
24 V
